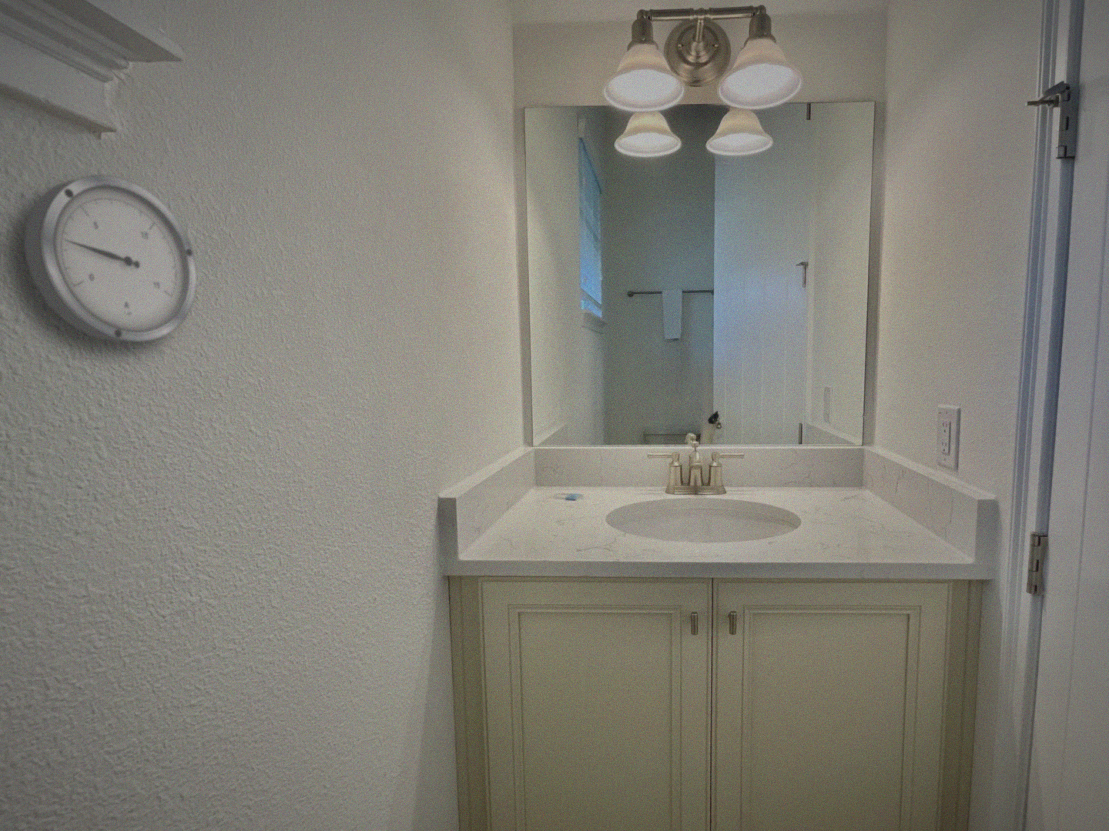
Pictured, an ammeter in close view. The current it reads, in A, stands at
2.5 A
